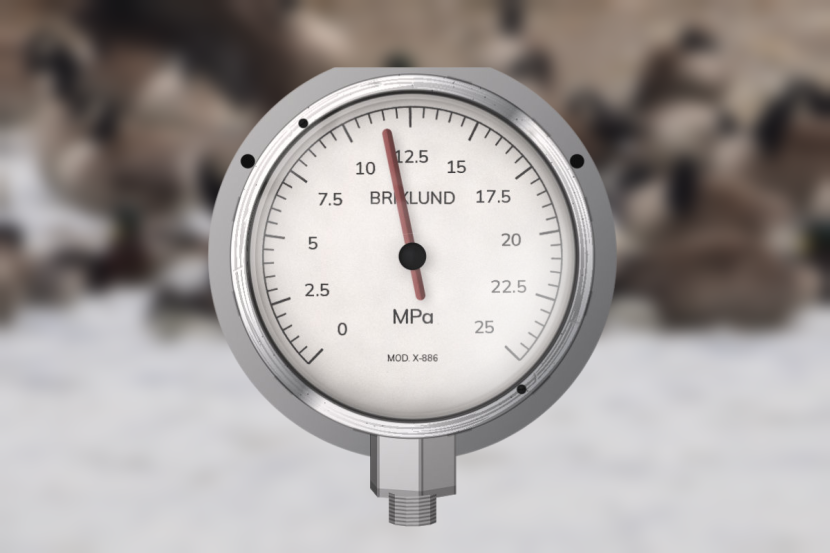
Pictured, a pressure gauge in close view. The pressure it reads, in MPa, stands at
11.5 MPa
